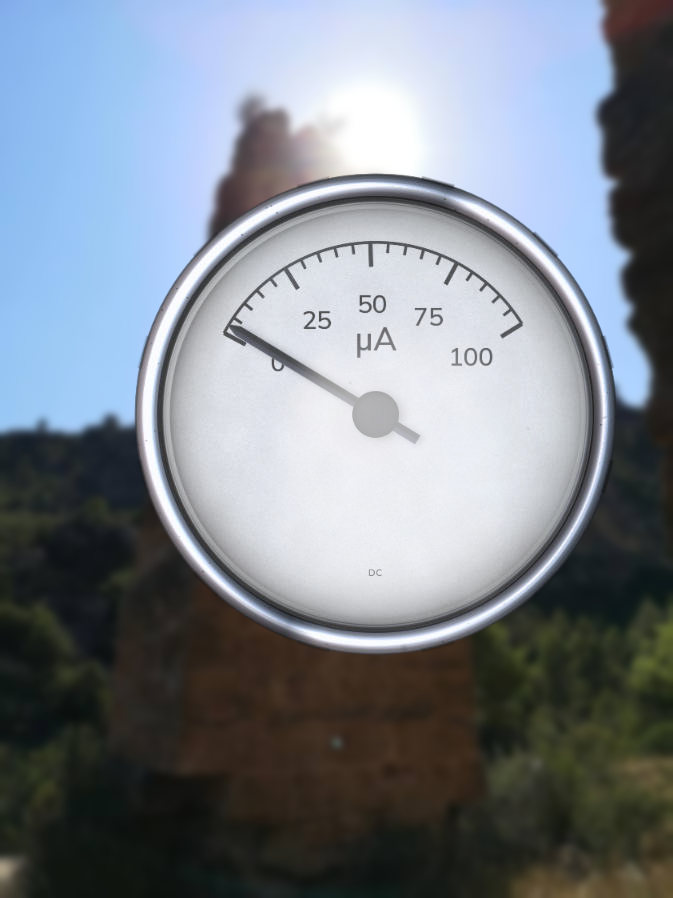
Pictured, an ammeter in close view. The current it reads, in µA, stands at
2.5 µA
